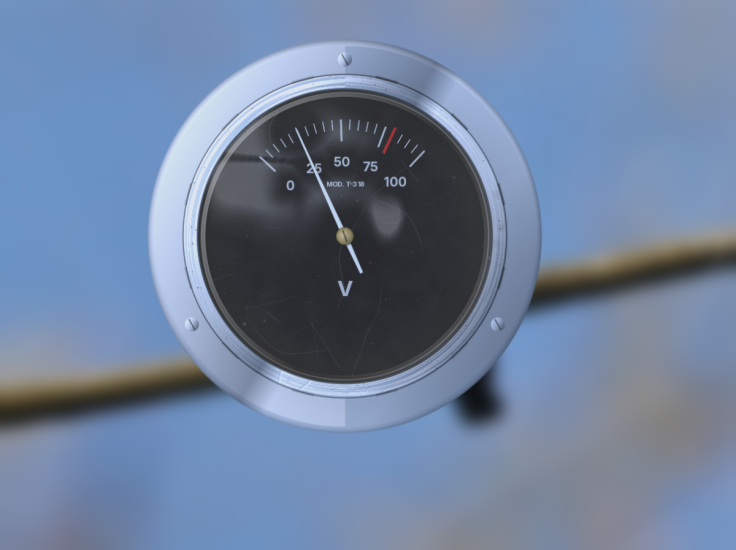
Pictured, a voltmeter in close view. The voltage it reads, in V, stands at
25 V
